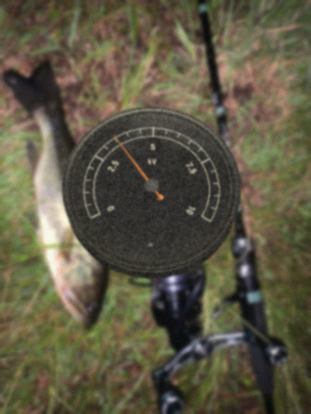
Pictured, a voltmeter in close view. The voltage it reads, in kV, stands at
3.5 kV
